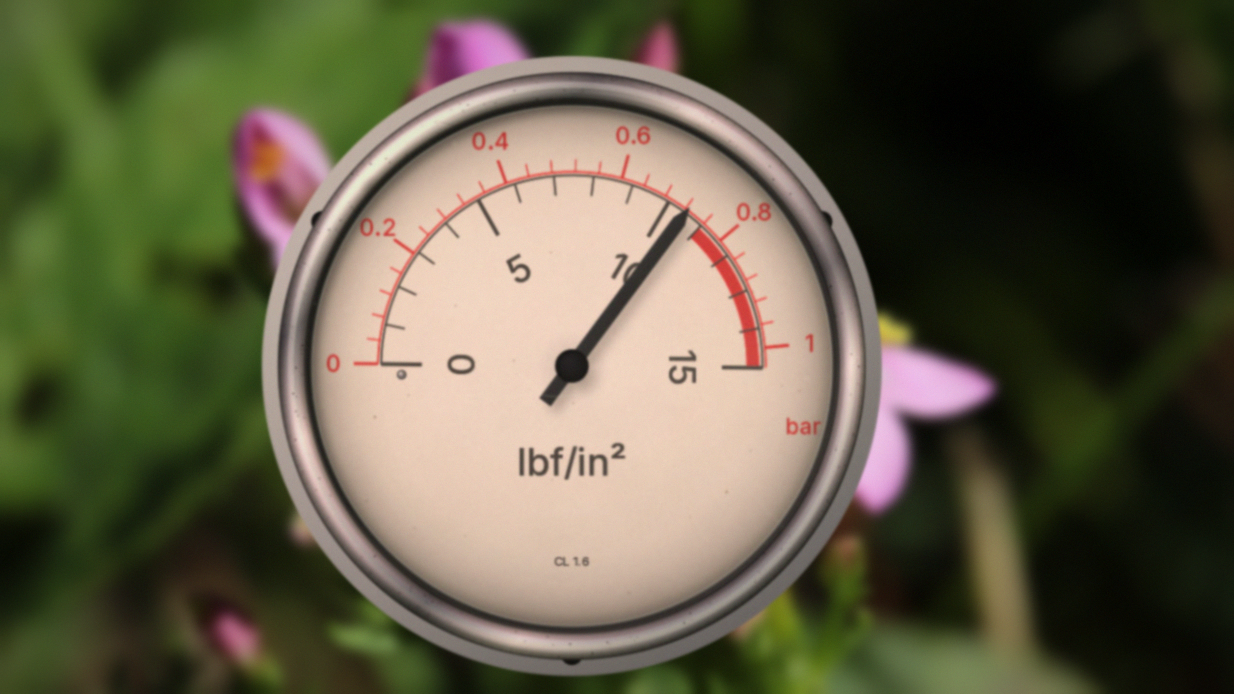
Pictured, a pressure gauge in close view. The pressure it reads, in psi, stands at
10.5 psi
